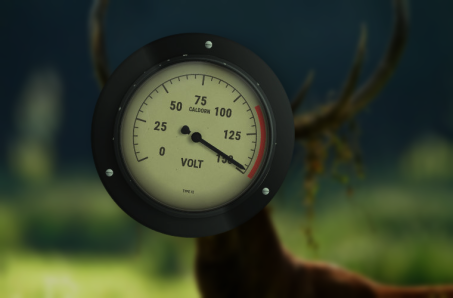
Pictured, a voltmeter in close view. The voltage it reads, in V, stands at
147.5 V
